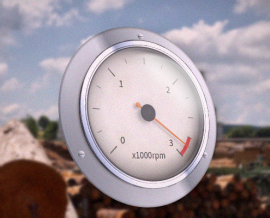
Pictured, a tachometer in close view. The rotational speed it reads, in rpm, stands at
2875 rpm
